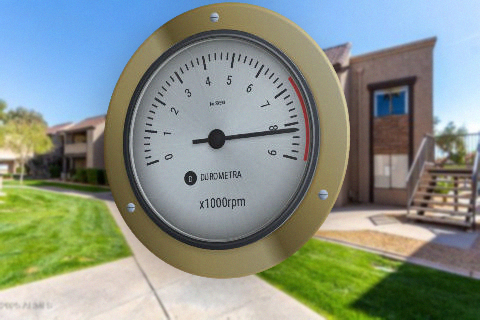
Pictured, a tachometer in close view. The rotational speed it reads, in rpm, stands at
8200 rpm
